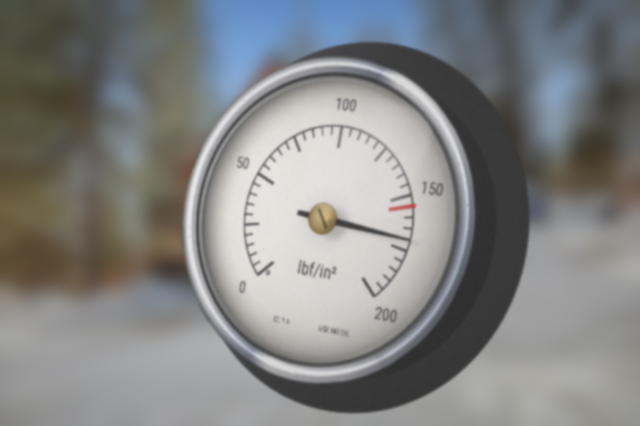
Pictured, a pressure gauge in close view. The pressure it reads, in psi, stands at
170 psi
